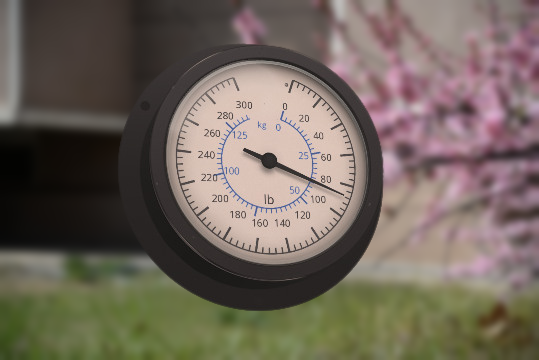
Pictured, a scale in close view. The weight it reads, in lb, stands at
88 lb
